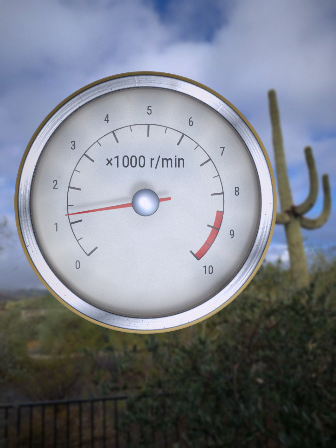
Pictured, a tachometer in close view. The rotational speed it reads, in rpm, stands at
1250 rpm
